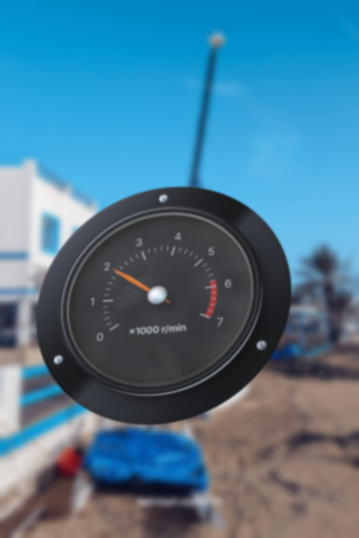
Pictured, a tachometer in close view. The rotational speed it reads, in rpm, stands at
2000 rpm
